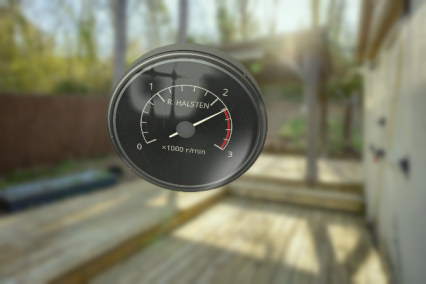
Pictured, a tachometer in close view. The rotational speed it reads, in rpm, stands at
2200 rpm
